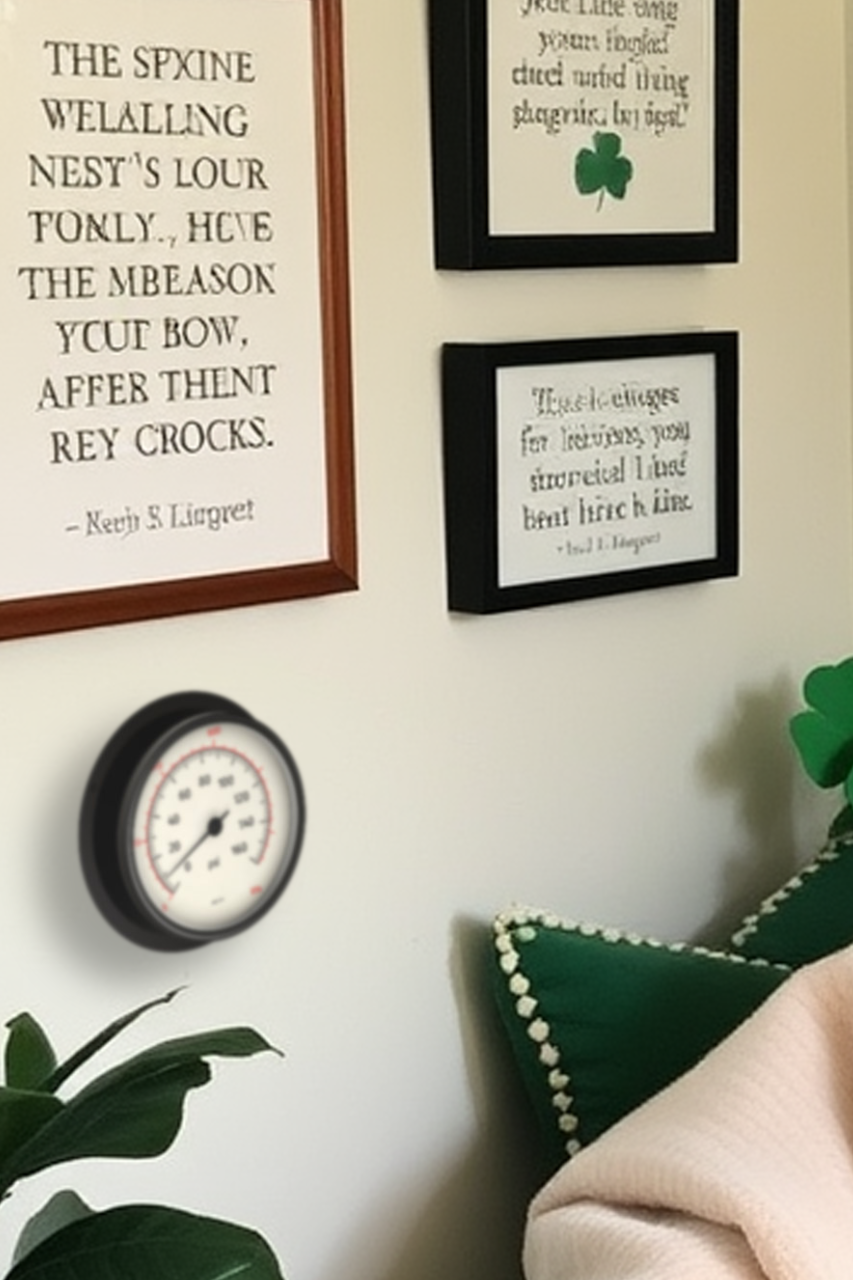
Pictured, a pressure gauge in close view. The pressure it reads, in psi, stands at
10 psi
